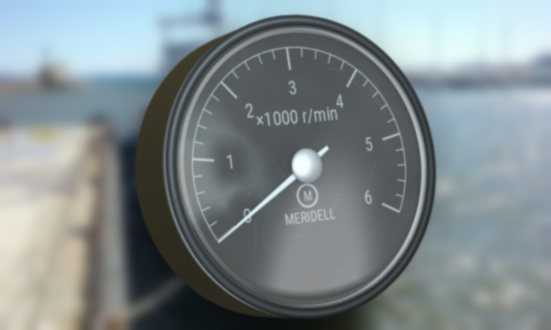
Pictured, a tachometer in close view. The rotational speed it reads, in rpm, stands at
0 rpm
